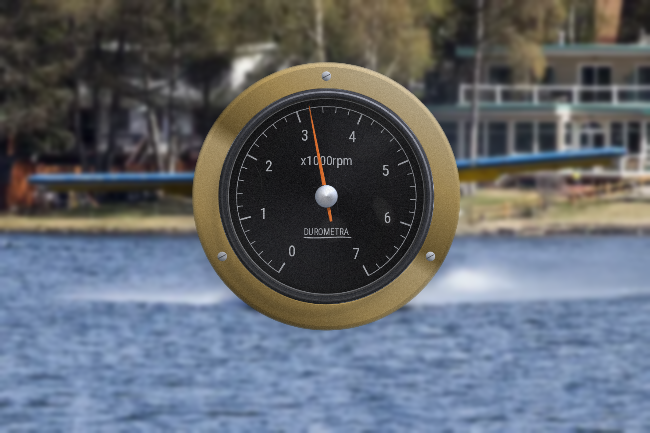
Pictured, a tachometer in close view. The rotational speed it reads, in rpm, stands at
3200 rpm
